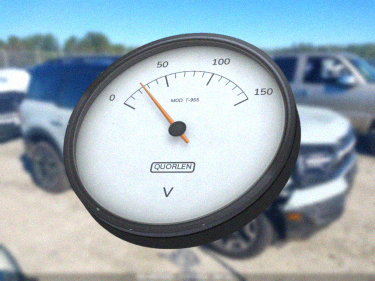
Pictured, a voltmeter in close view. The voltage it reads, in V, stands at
25 V
